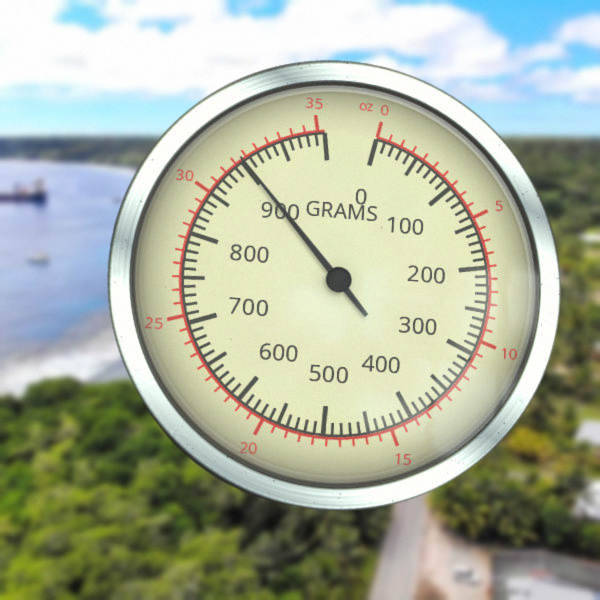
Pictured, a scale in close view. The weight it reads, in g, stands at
900 g
